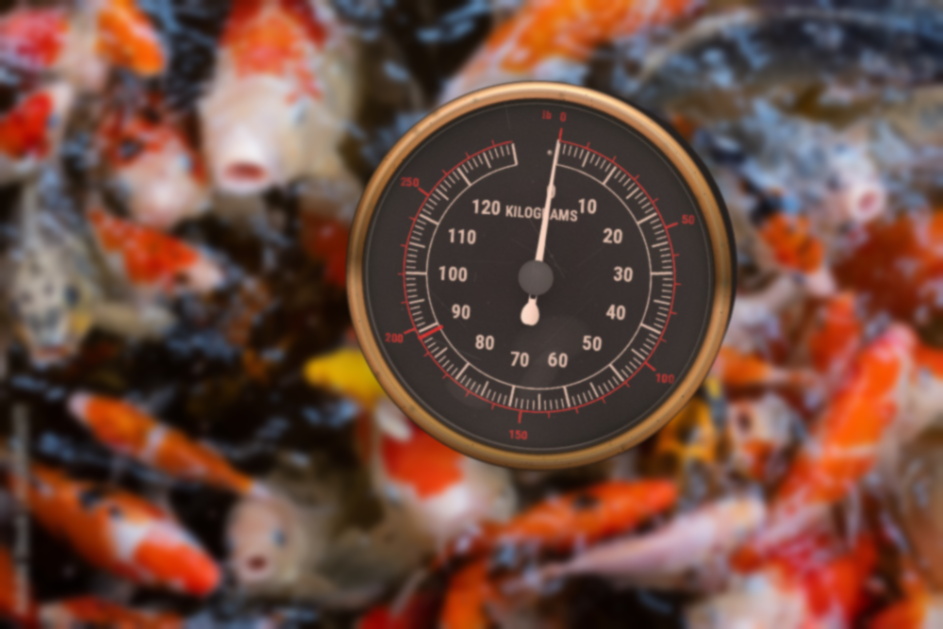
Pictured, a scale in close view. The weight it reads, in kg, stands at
0 kg
